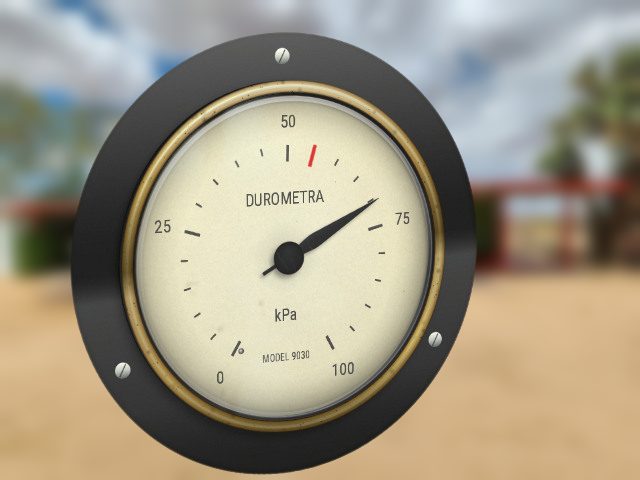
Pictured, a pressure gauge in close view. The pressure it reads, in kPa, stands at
70 kPa
